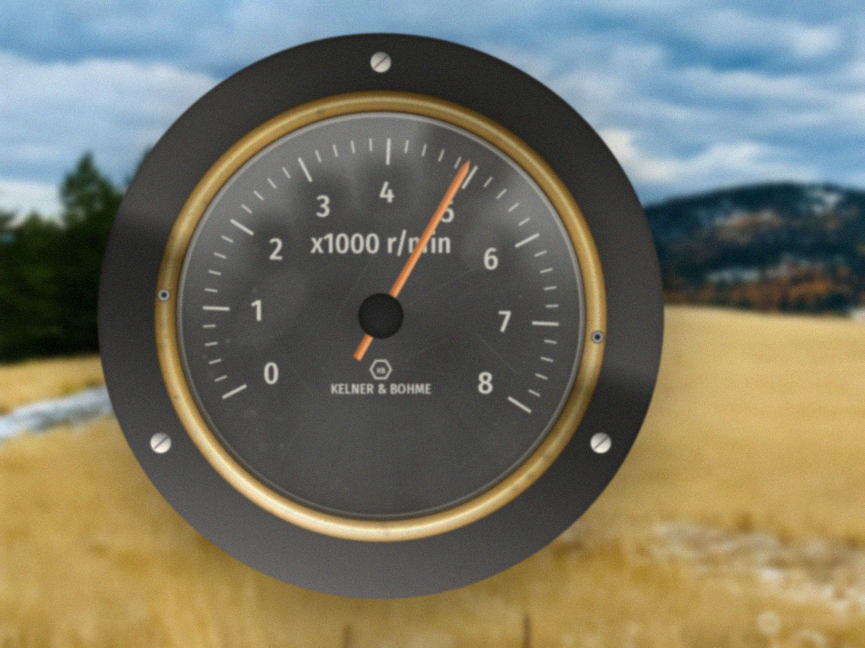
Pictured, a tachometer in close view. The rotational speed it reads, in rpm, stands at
4900 rpm
